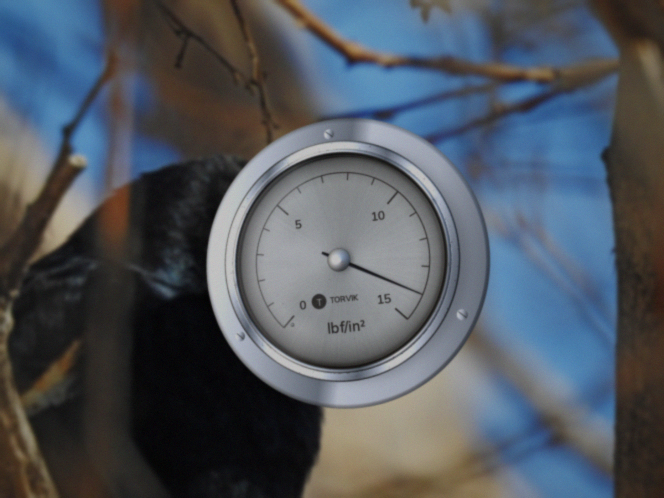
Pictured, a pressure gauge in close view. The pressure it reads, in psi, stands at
14 psi
